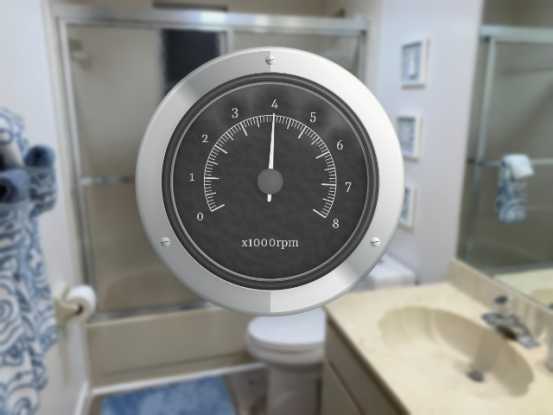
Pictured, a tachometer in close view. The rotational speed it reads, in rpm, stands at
4000 rpm
